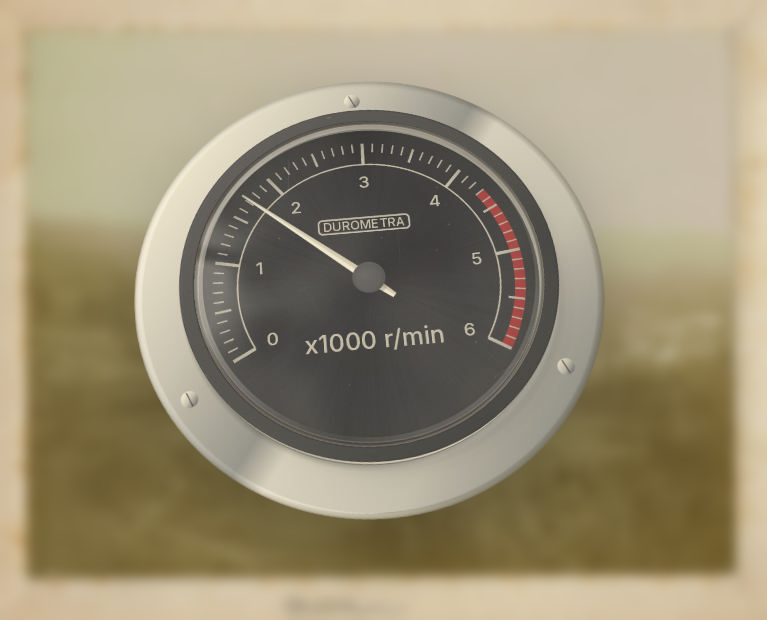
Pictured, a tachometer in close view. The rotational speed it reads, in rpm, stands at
1700 rpm
